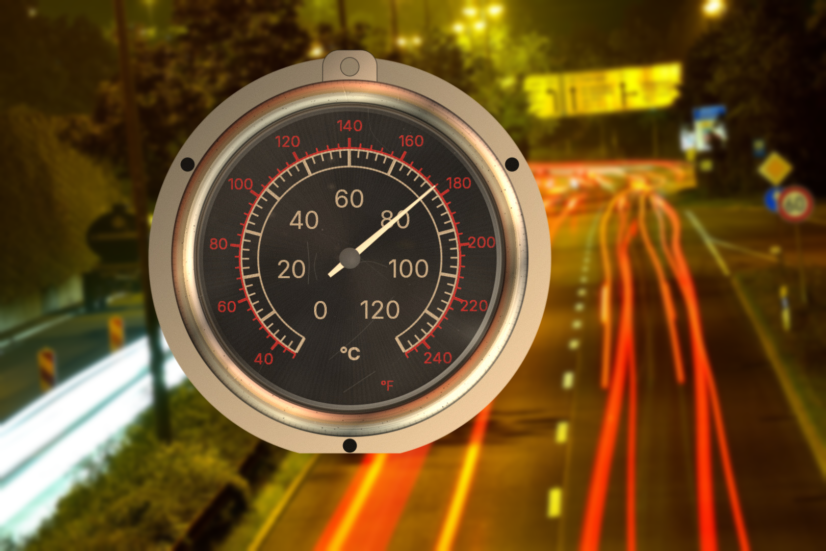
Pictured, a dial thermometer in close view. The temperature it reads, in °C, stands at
80 °C
